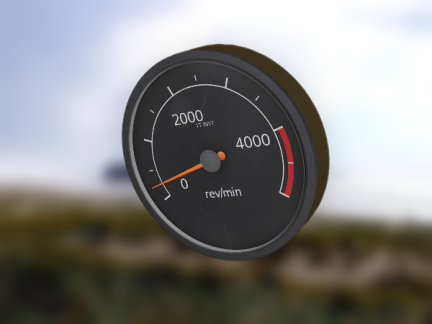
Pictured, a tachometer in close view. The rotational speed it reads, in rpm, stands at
250 rpm
